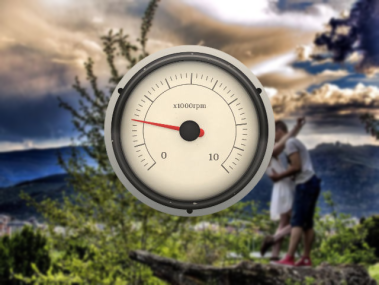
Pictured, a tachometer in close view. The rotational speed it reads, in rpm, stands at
2000 rpm
